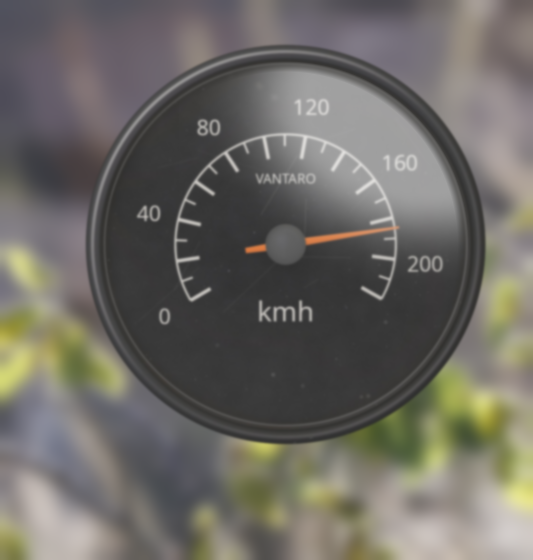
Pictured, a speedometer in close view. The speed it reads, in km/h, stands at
185 km/h
